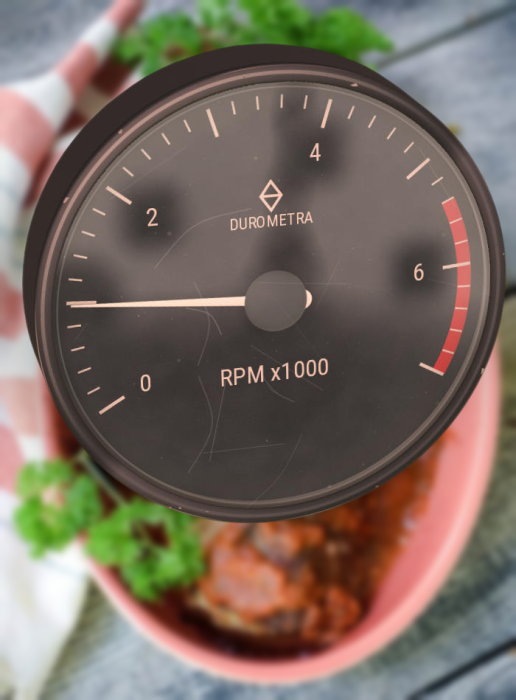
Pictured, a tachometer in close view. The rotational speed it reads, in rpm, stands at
1000 rpm
